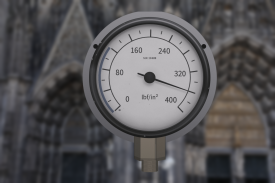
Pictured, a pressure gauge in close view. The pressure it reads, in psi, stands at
360 psi
